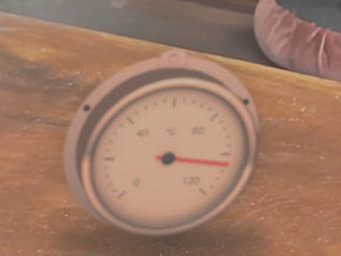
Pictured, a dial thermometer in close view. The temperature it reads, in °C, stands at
104 °C
